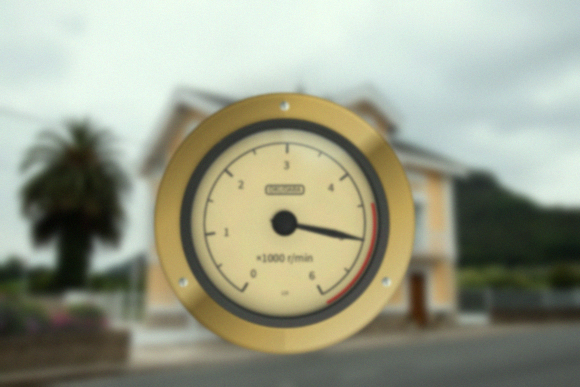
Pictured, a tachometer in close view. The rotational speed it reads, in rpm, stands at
5000 rpm
